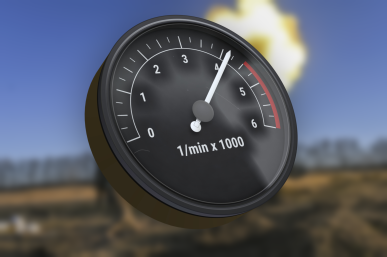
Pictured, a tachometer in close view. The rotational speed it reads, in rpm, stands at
4125 rpm
